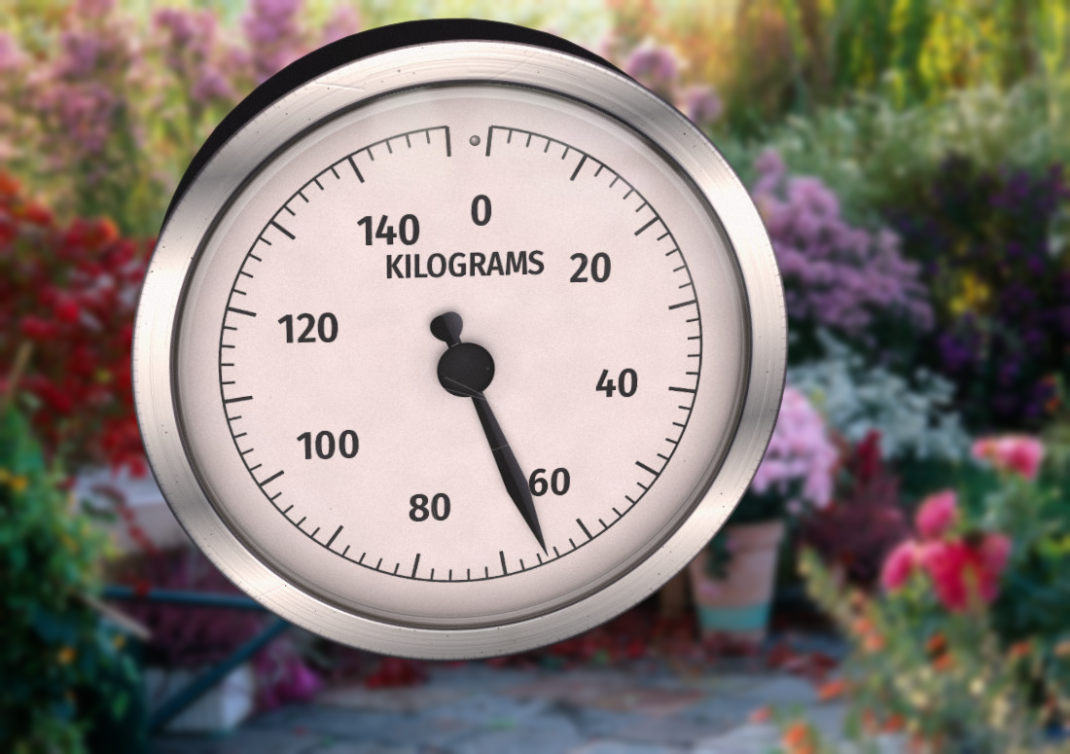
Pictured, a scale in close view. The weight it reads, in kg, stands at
65 kg
